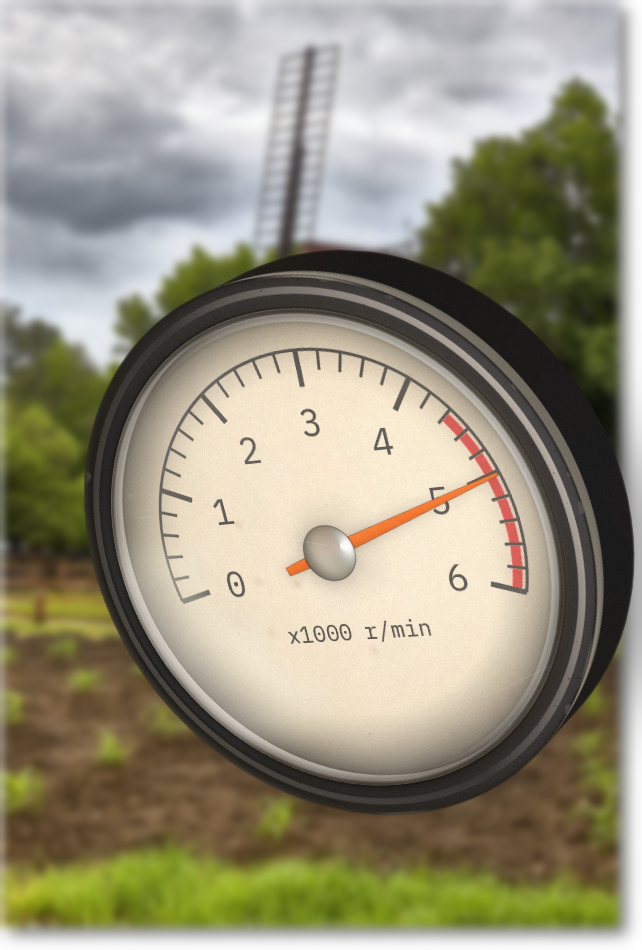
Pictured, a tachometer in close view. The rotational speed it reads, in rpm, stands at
5000 rpm
